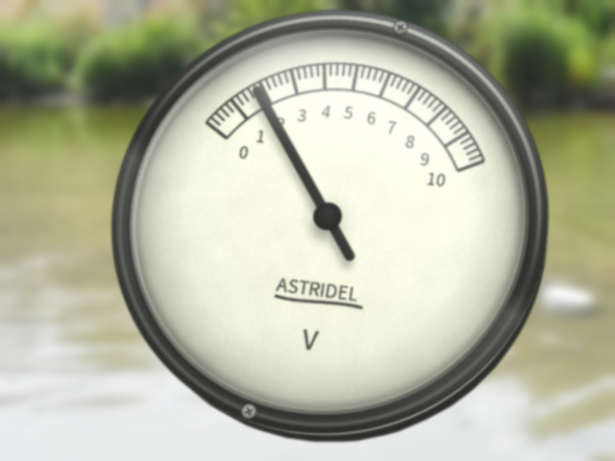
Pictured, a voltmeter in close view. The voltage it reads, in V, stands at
1.8 V
